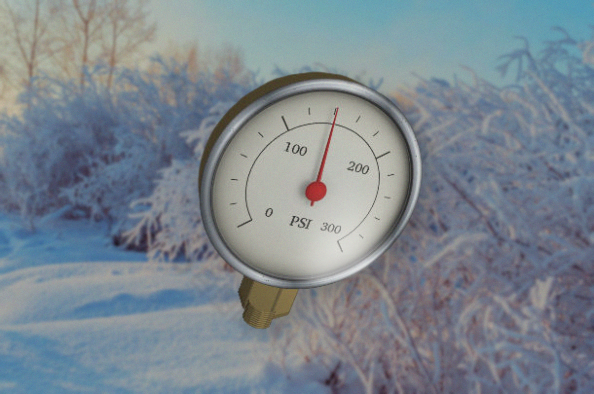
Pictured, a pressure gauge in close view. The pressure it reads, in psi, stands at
140 psi
